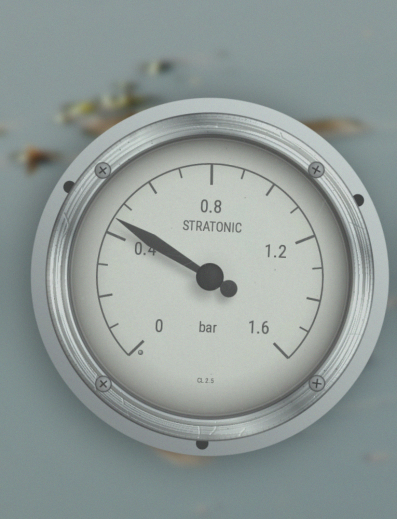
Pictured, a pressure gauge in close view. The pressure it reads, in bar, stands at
0.45 bar
